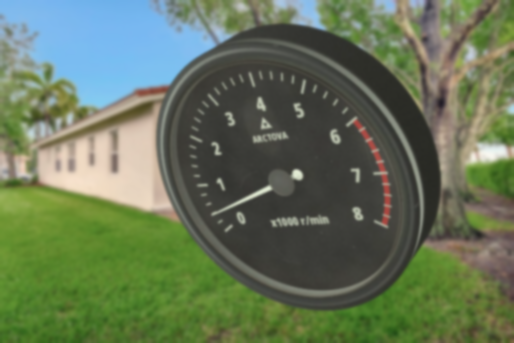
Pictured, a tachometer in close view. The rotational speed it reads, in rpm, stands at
400 rpm
